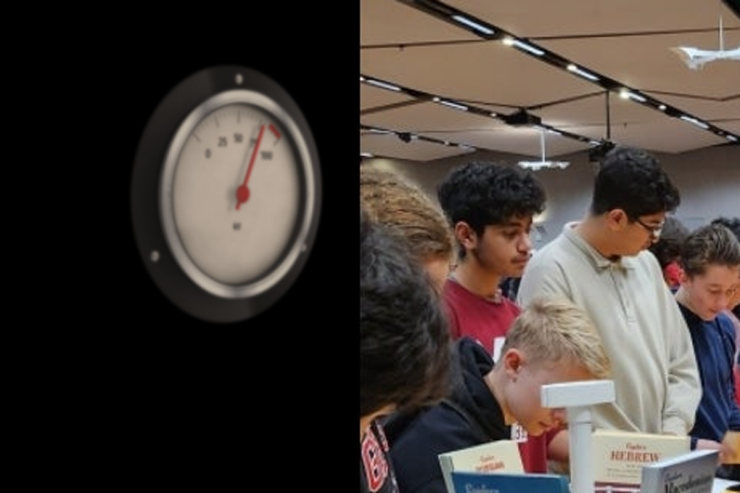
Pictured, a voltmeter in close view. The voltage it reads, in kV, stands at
75 kV
